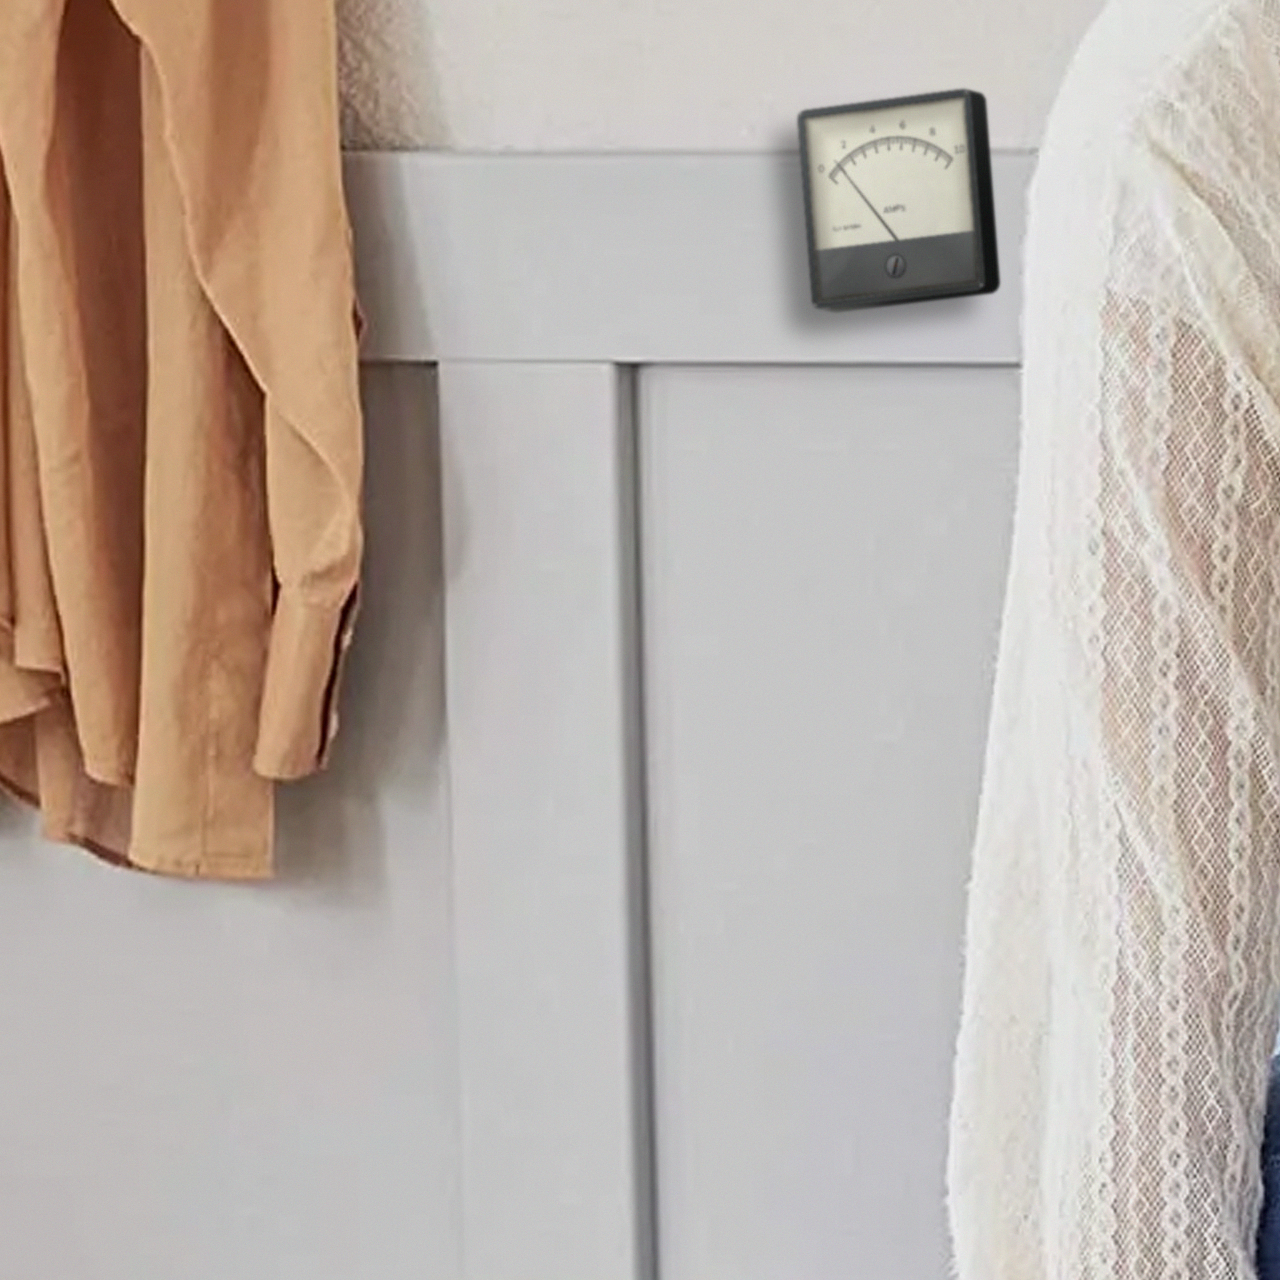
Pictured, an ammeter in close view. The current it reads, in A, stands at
1 A
